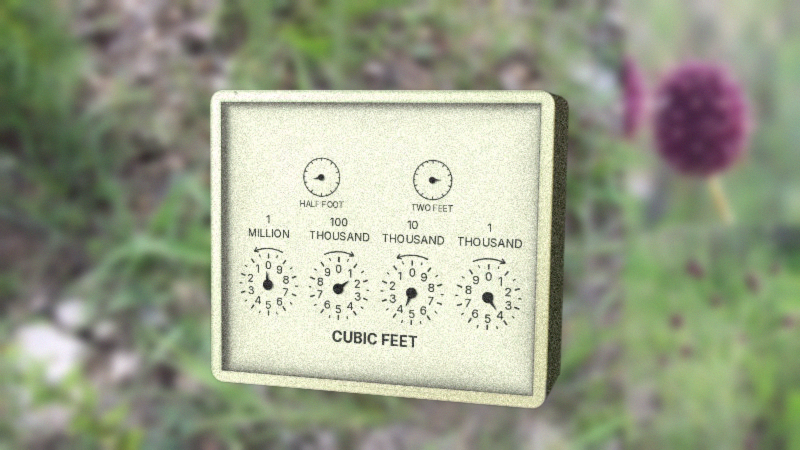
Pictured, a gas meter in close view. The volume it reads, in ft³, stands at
14400 ft³
